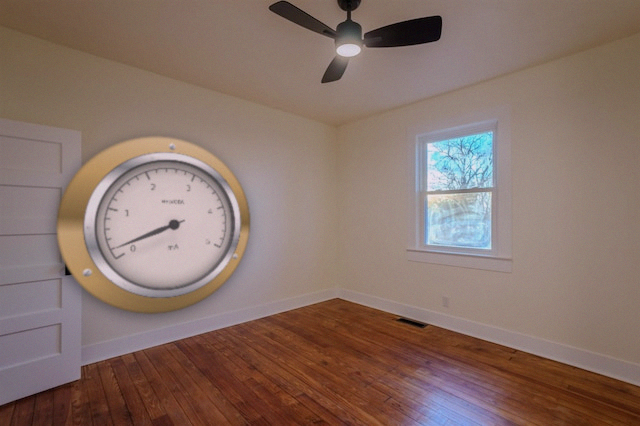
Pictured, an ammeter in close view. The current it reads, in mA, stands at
0.2 mA
